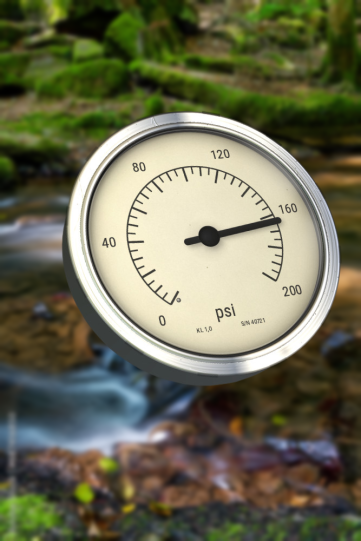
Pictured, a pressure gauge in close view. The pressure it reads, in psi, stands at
165 psi
